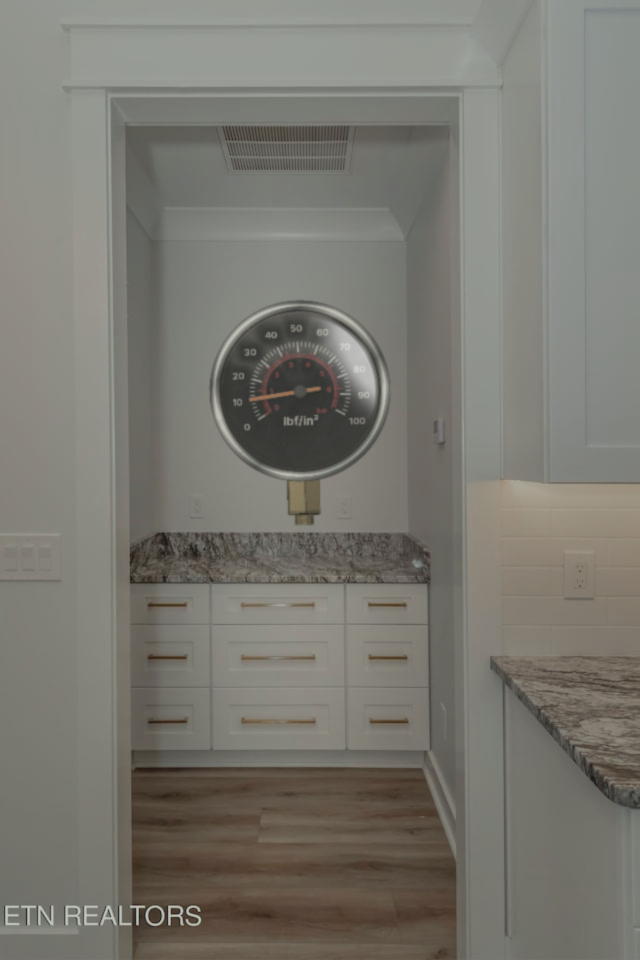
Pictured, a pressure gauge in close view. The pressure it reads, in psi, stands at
10 psi
